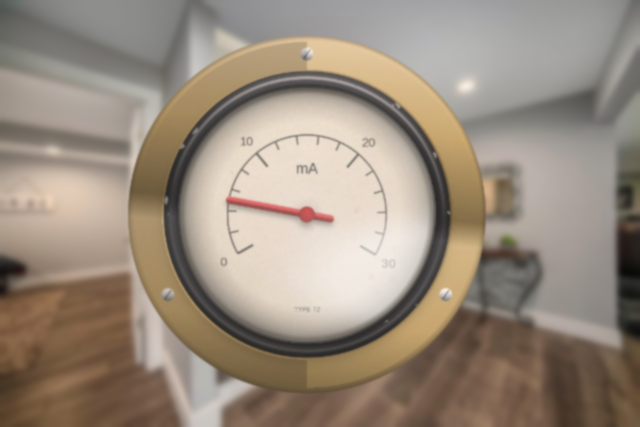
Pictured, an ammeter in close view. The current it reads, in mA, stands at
5 mA
